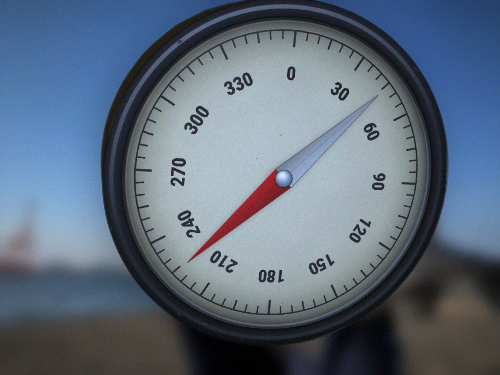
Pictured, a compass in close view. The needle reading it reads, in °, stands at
225 °
